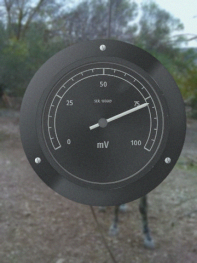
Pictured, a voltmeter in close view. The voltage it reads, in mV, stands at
77.5 mV
